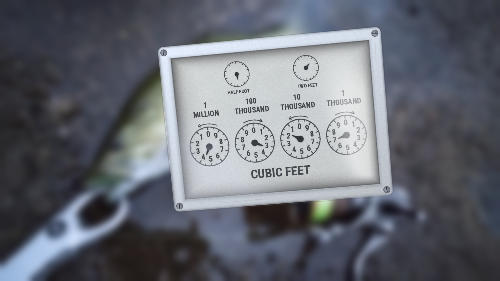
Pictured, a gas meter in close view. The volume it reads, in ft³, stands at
431700 ft³
